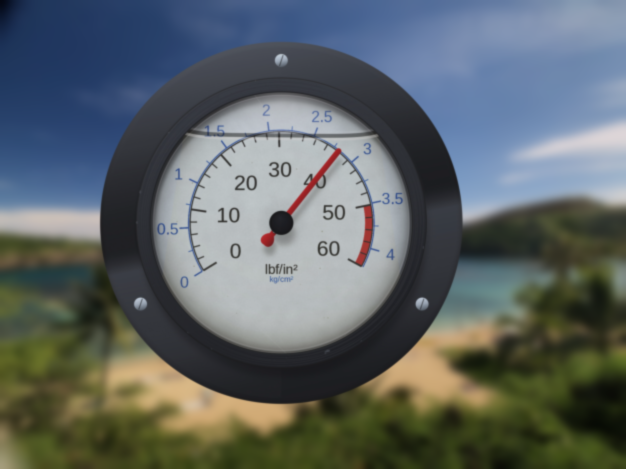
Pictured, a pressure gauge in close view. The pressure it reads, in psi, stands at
40 psi
